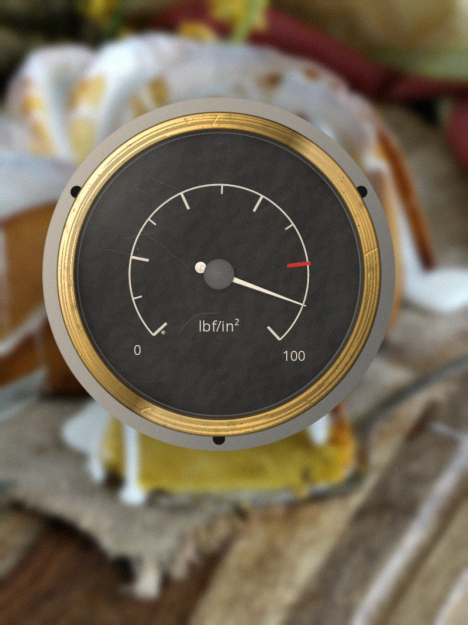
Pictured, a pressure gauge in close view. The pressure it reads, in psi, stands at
90 psi
